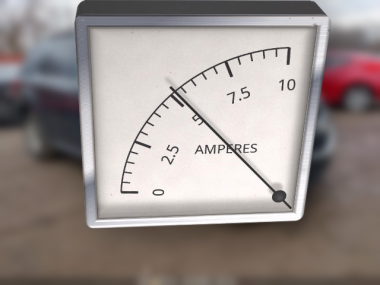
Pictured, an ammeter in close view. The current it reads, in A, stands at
5.25 A
